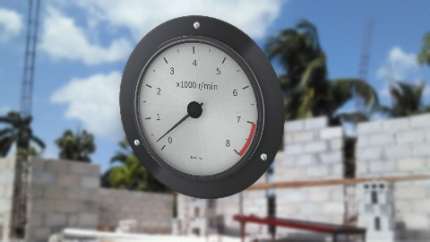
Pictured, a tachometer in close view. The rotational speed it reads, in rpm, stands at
250 rpm
